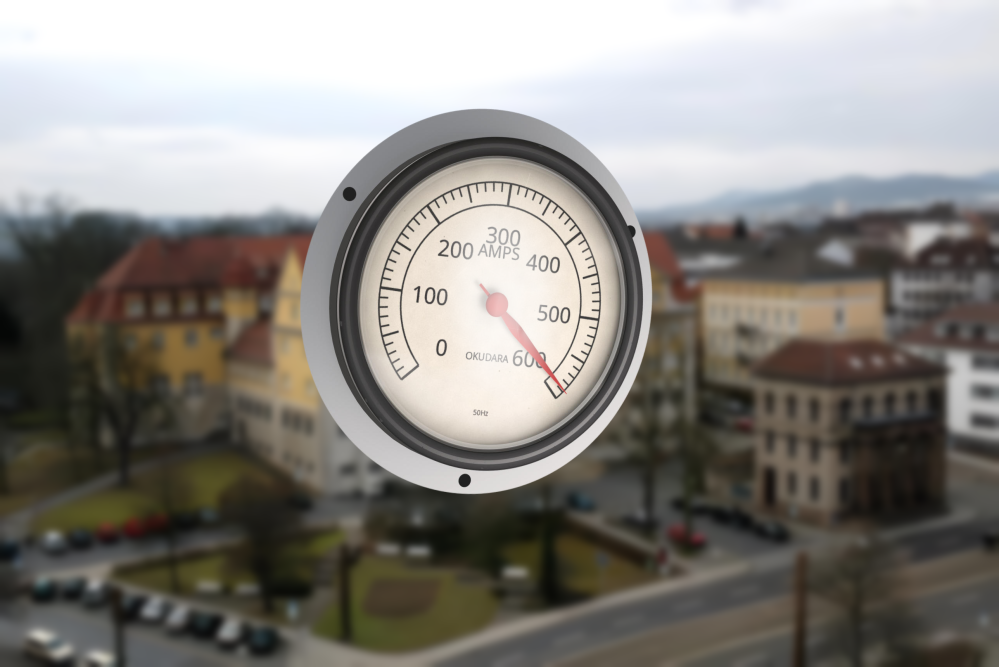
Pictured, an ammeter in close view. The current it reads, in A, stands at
590 A
